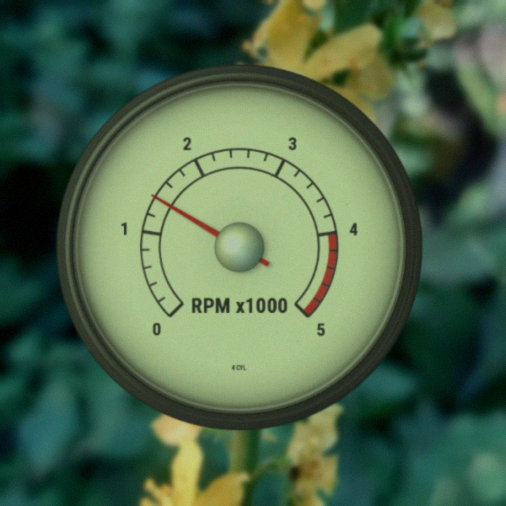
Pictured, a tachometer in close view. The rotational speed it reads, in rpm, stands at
1400 rpm
